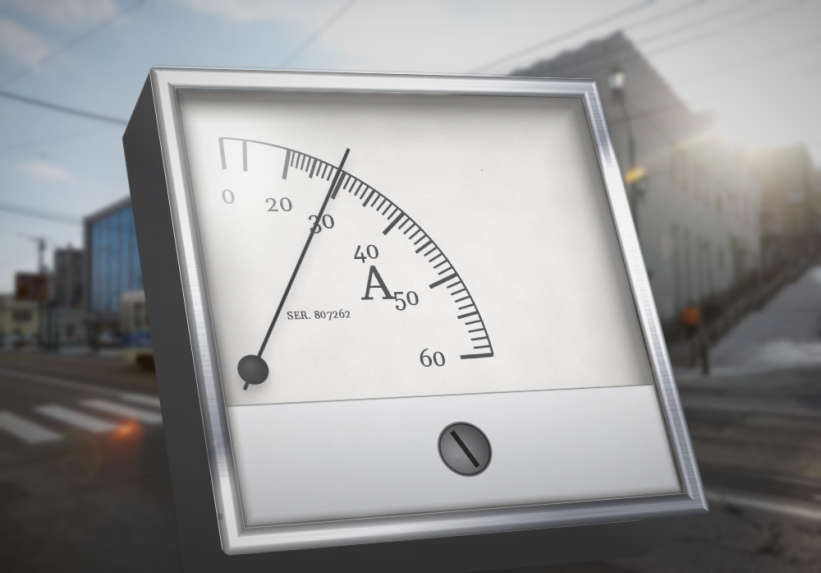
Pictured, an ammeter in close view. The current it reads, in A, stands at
29 A
